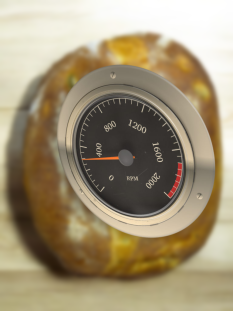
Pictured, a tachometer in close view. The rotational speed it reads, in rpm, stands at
300 rpm
